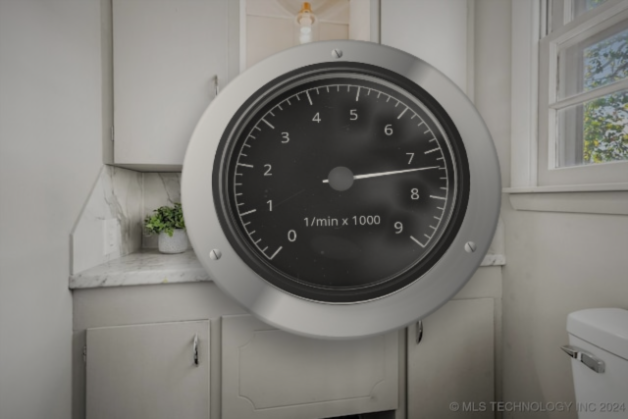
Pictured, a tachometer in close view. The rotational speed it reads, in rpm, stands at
7400 rpm
